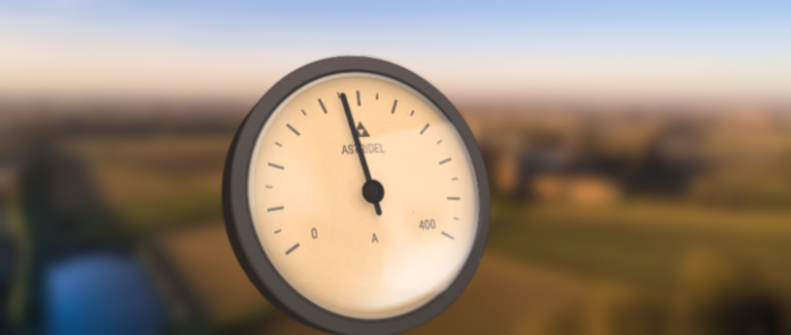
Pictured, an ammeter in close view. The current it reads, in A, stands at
180 A
